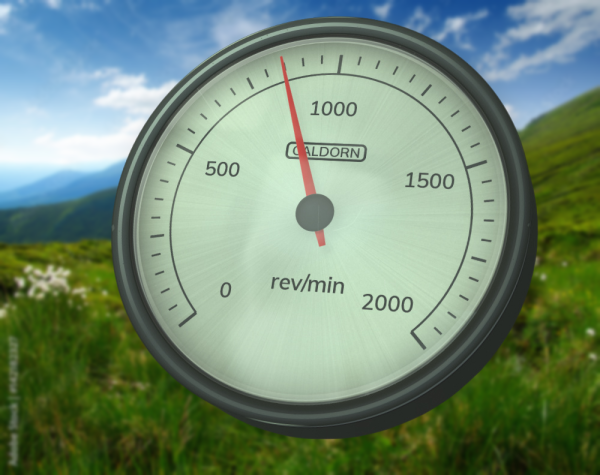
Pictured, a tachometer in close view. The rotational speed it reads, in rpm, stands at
850 rpm
